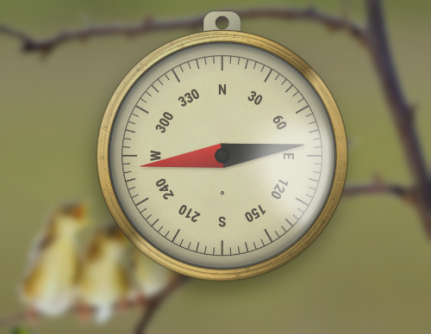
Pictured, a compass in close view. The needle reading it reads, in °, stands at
262.5 °
